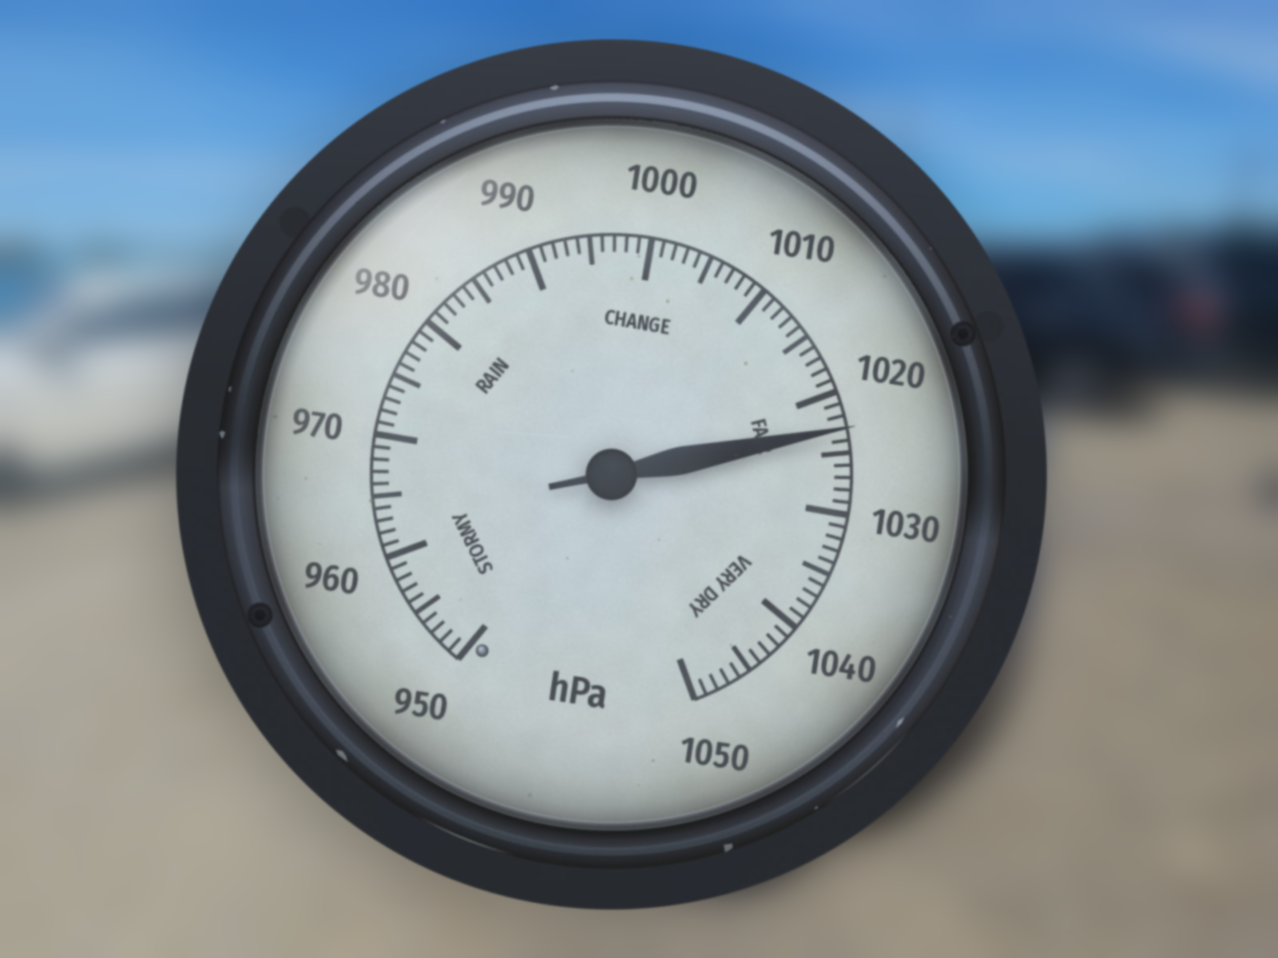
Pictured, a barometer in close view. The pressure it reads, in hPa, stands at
1023 hPa
